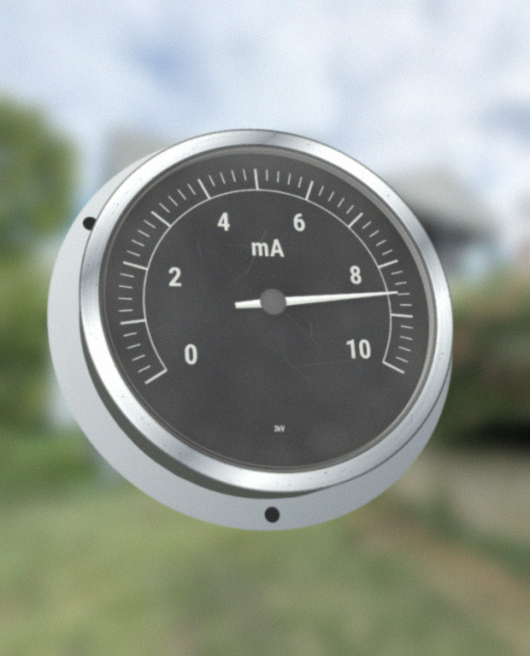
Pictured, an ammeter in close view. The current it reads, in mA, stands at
8.6 mA
